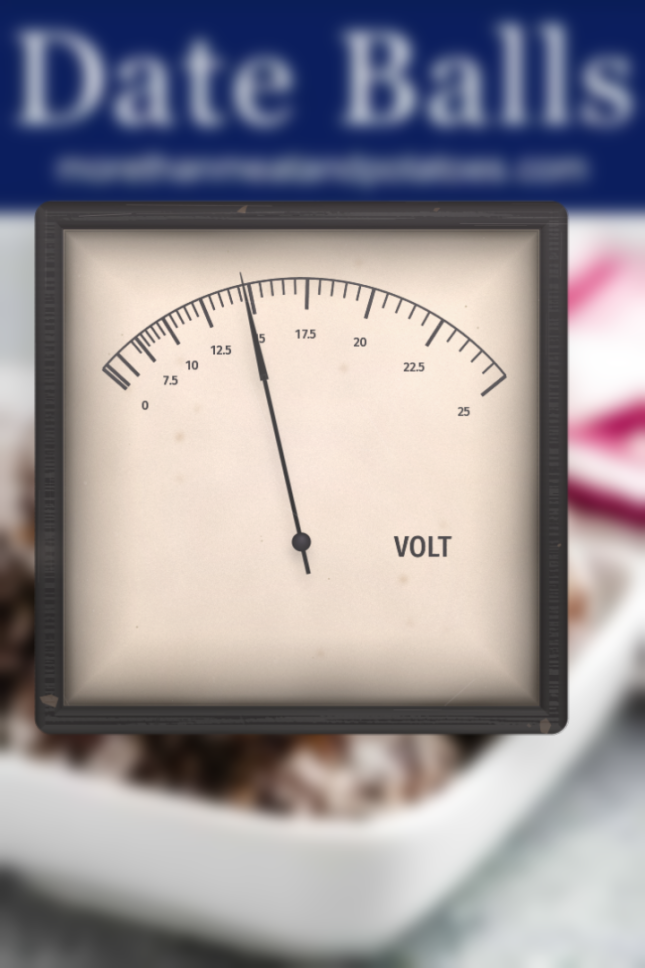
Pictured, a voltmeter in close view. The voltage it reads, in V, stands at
14.75 V
